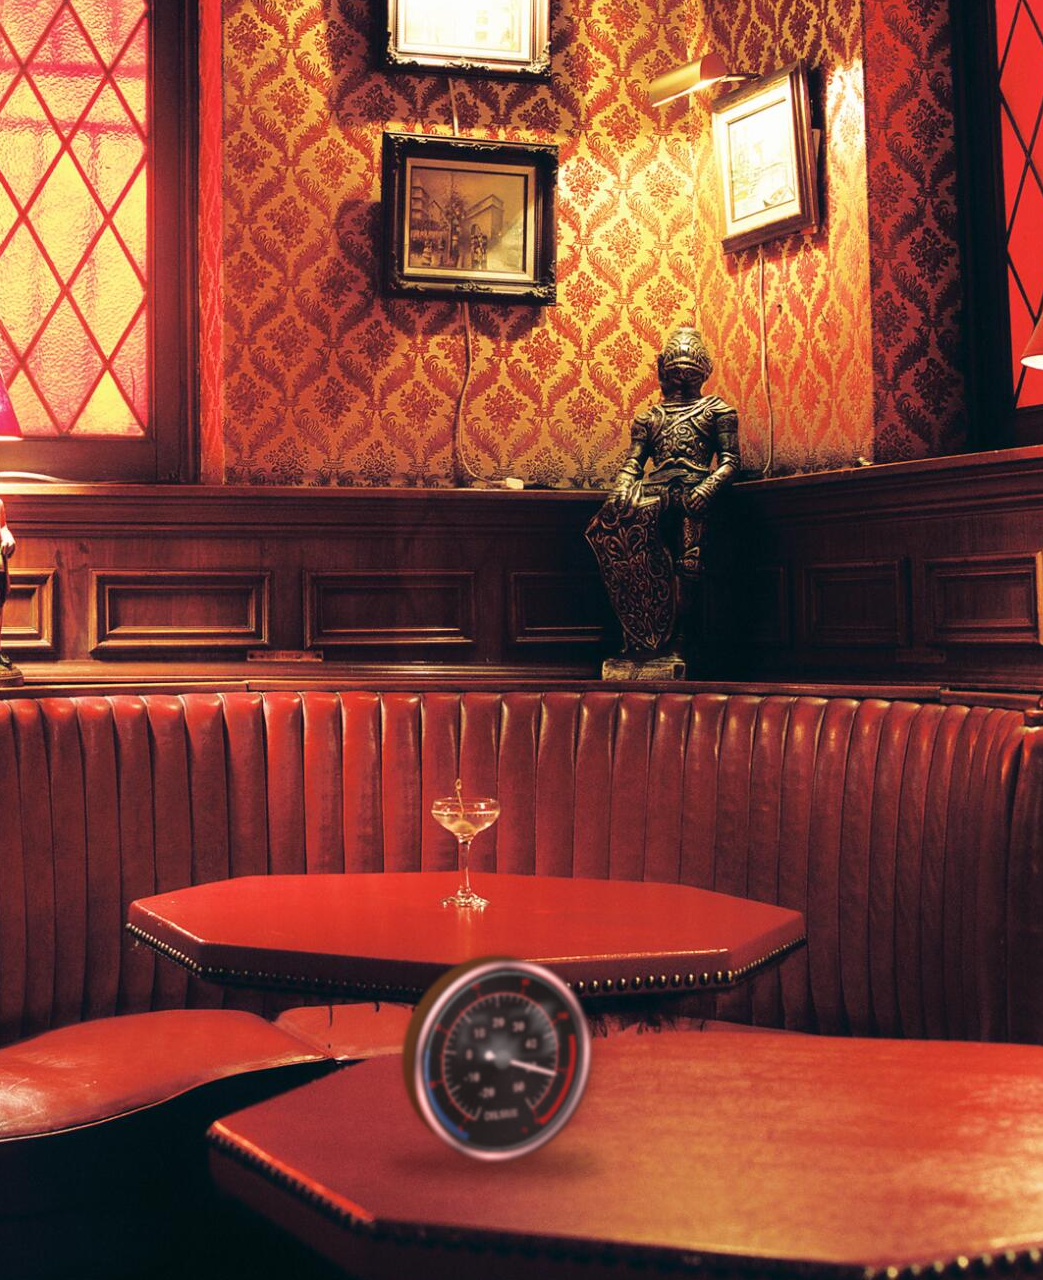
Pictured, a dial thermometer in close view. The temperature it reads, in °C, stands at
50 °C
